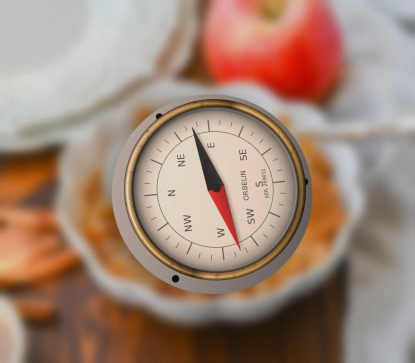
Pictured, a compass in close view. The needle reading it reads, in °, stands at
255 °
